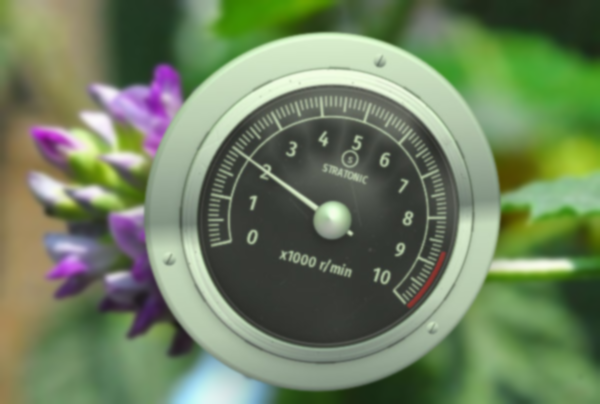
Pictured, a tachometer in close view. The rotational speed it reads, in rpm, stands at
2000 rpm
